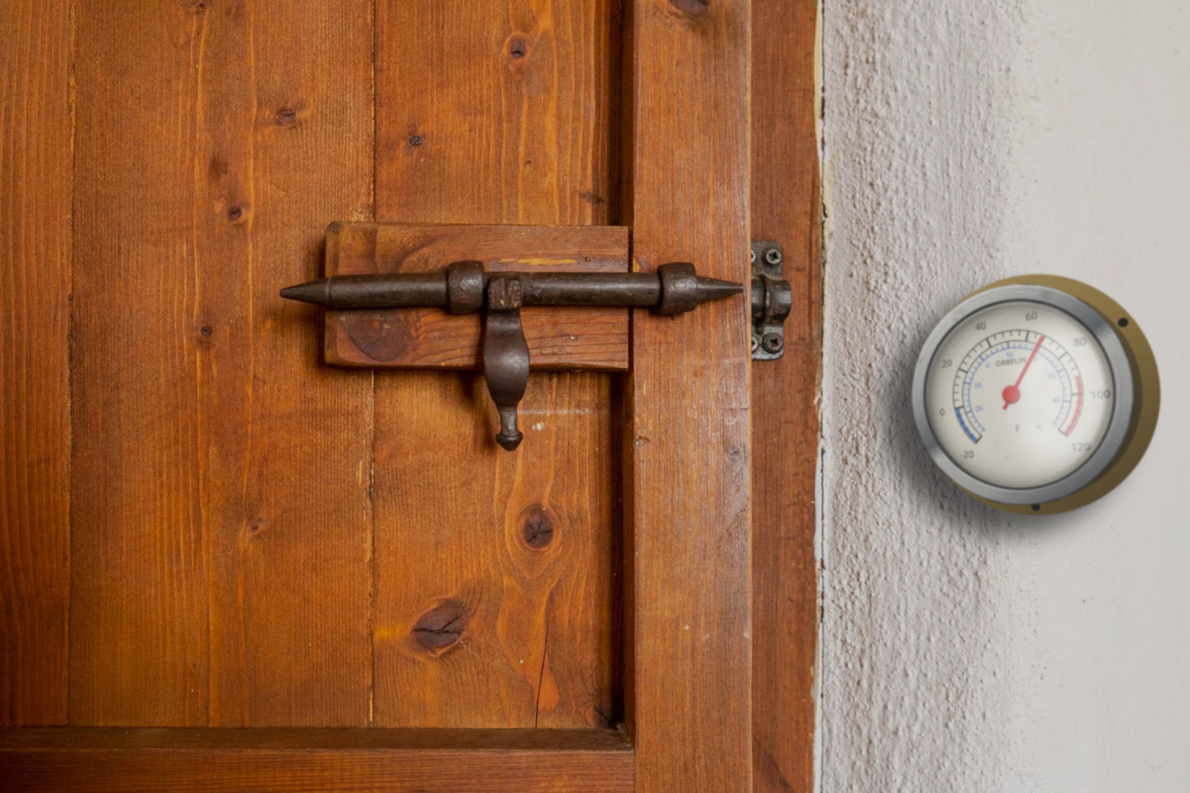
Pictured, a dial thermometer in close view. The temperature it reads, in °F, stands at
68 °F
